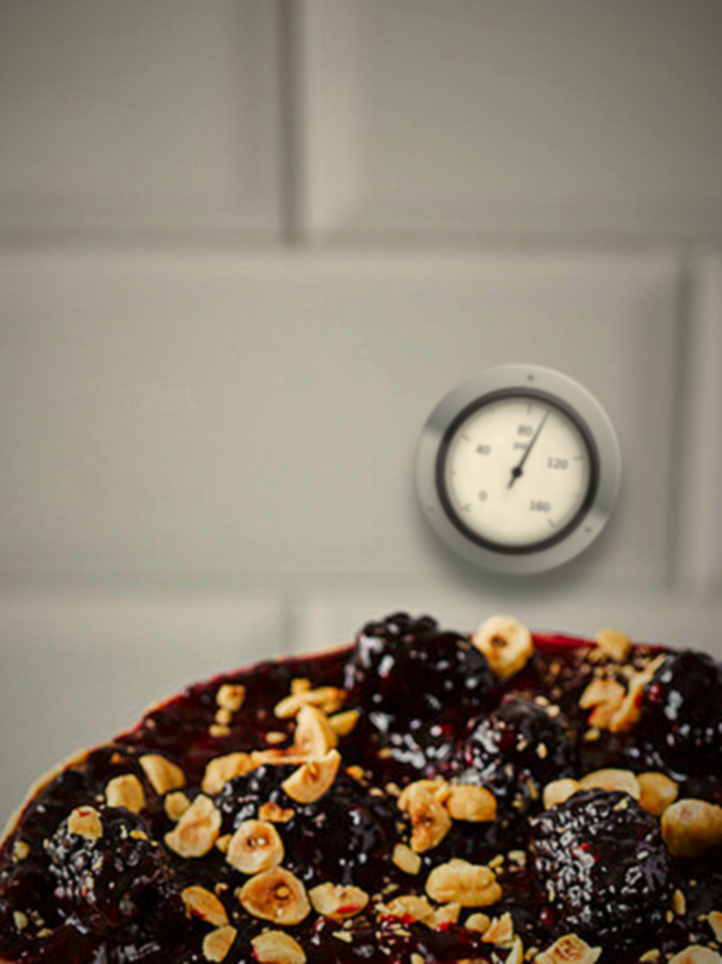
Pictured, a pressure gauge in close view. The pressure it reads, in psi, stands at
90 psi
